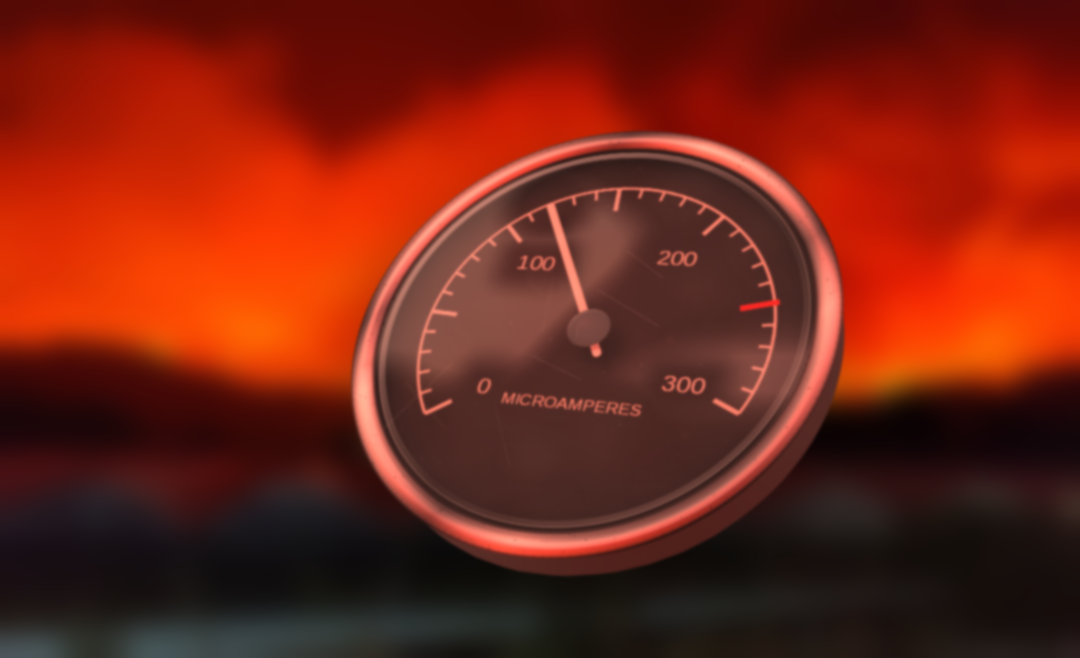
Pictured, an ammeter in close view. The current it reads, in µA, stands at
120 µA
